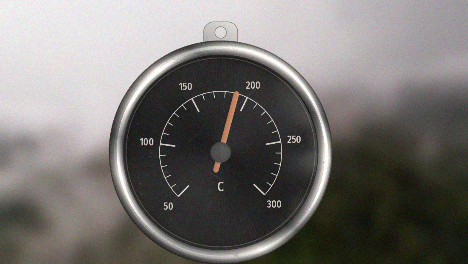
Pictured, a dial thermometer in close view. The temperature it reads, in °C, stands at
190 °C
